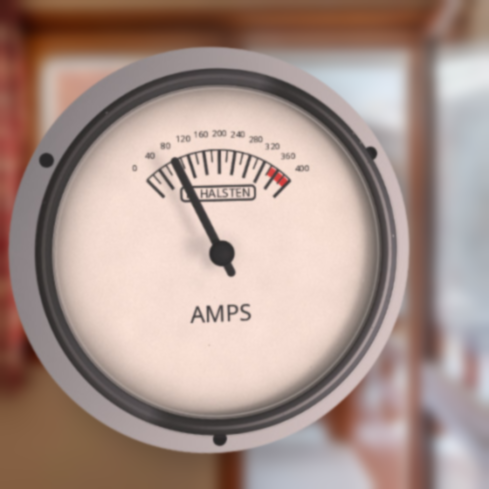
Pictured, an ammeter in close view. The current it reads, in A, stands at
80 A
